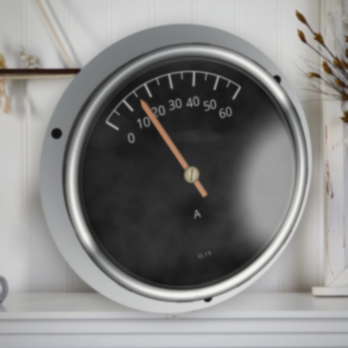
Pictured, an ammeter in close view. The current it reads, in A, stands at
15 A
